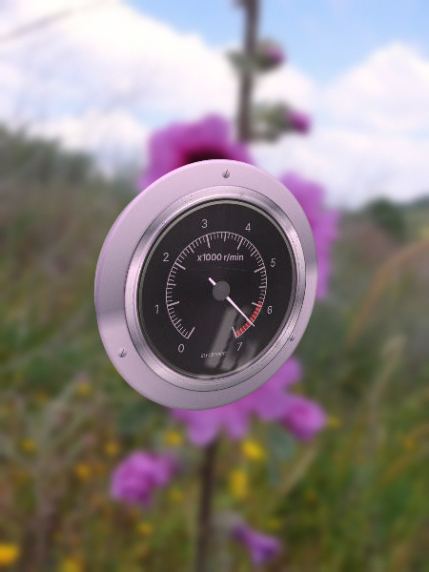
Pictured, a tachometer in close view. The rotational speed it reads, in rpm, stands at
6500 rpm
